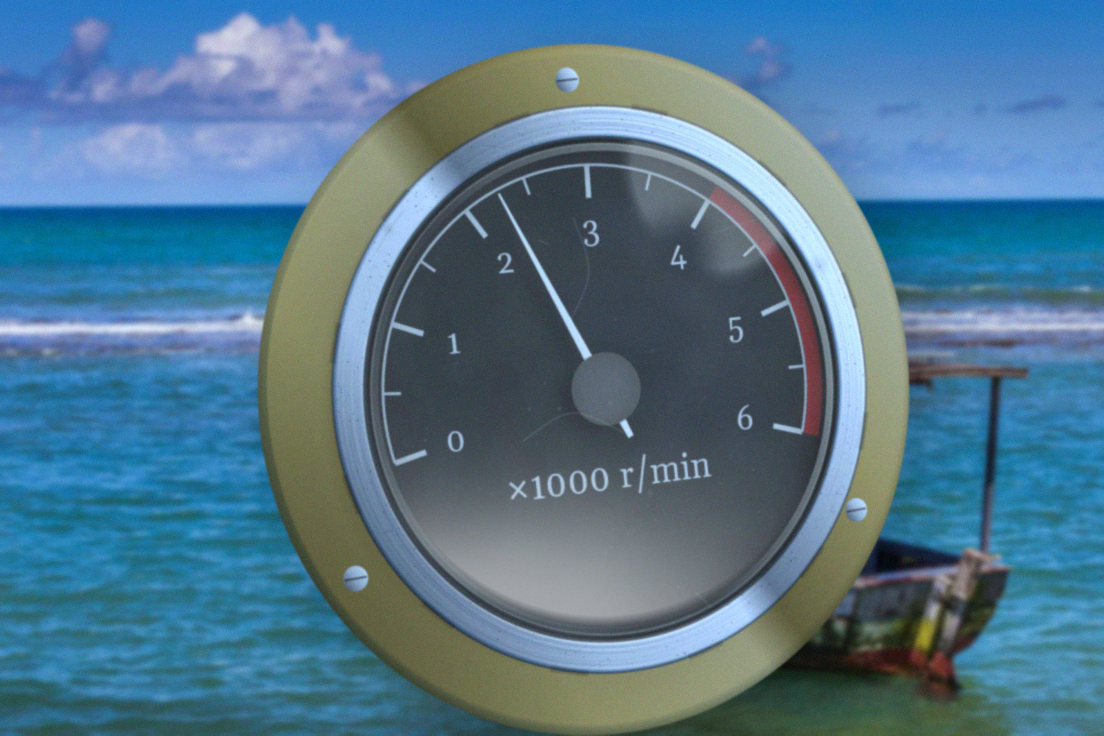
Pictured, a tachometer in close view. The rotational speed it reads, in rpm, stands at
2250 rpm
